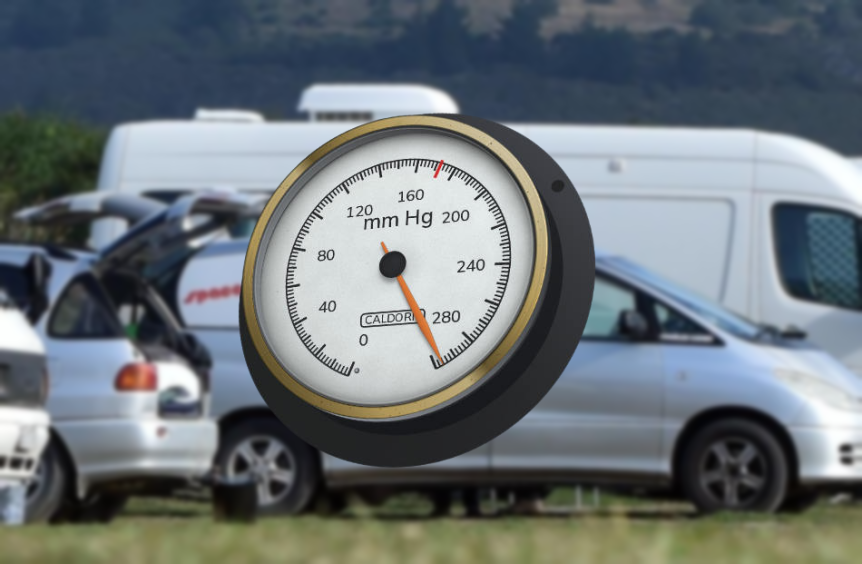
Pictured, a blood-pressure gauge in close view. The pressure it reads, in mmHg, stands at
296 mmHg
